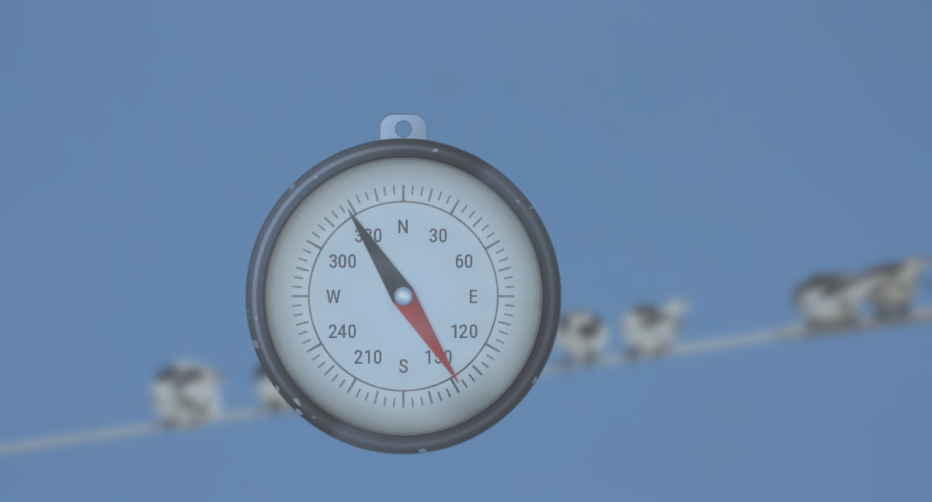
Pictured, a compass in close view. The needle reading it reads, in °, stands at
147.5 °
